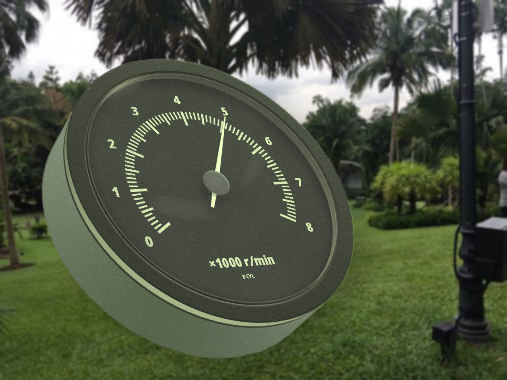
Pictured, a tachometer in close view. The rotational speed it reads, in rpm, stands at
5000 rpm
